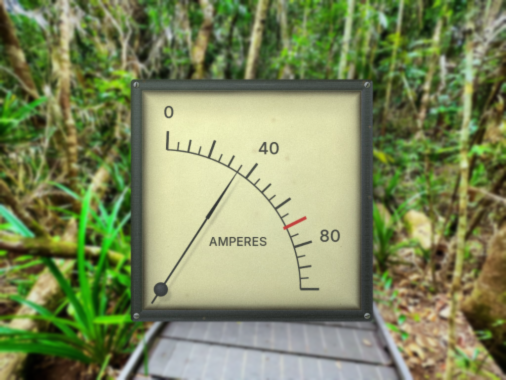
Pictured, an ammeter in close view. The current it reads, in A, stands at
35 A
